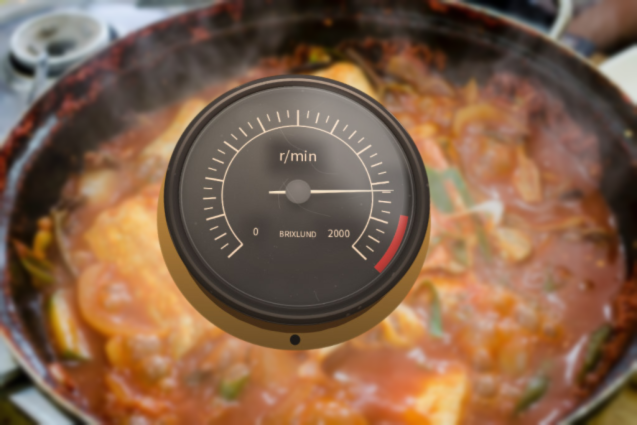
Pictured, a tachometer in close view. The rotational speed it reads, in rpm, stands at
1650 rpm
